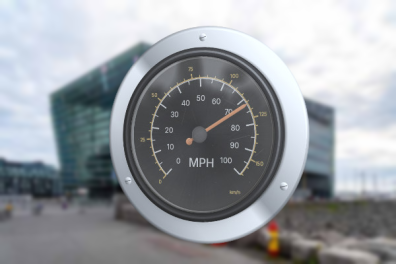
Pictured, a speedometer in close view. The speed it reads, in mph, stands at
72.5 mph
